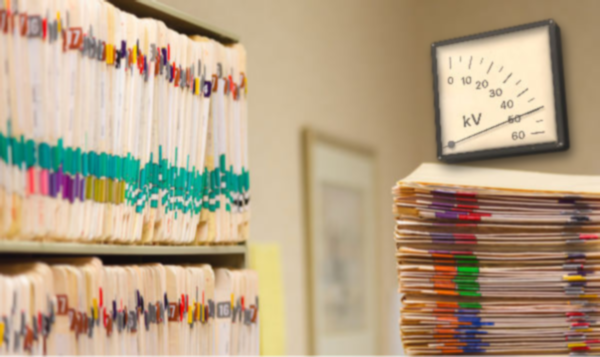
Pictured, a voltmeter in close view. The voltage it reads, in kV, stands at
50 kV
